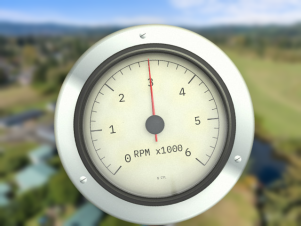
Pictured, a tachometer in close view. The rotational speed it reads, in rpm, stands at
3000 rpm
